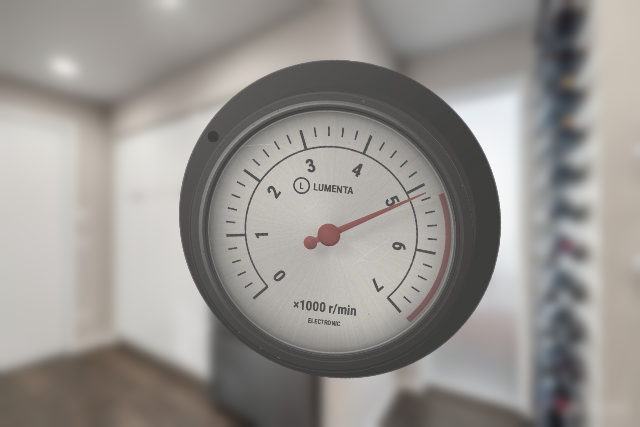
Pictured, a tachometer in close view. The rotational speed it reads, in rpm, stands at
5100 rpm
